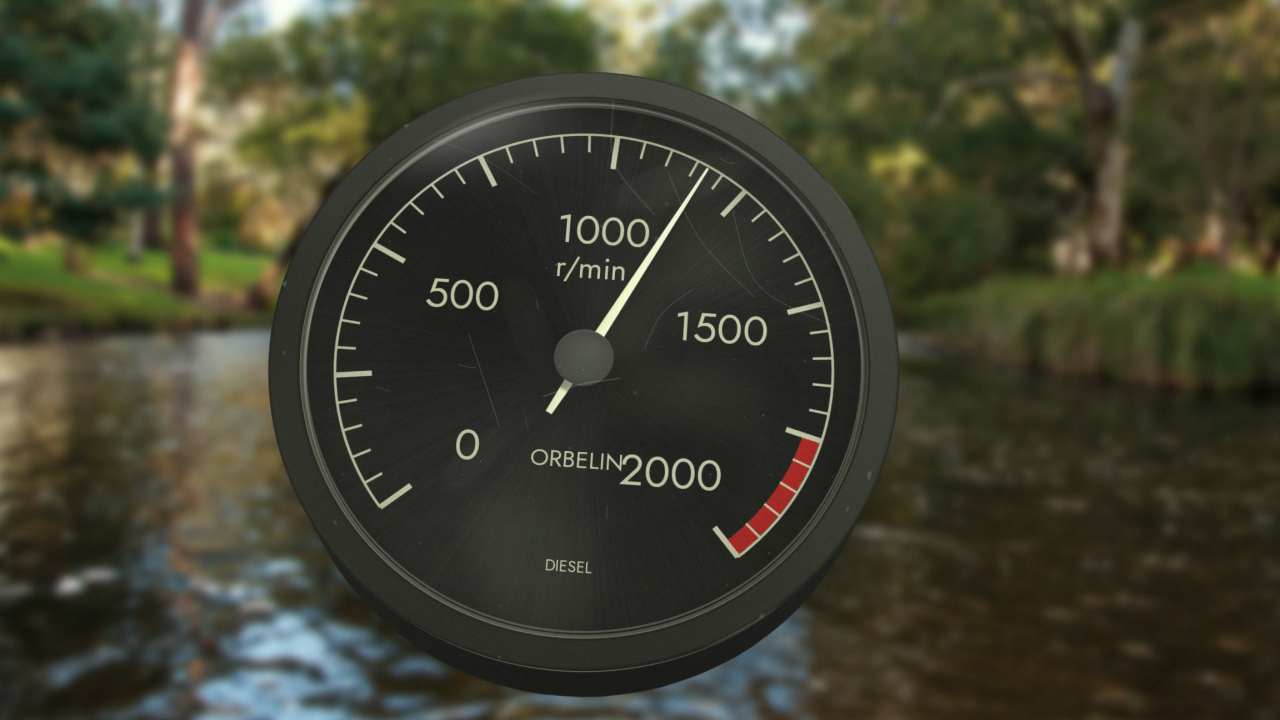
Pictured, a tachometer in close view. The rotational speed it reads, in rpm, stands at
1175 rpm
